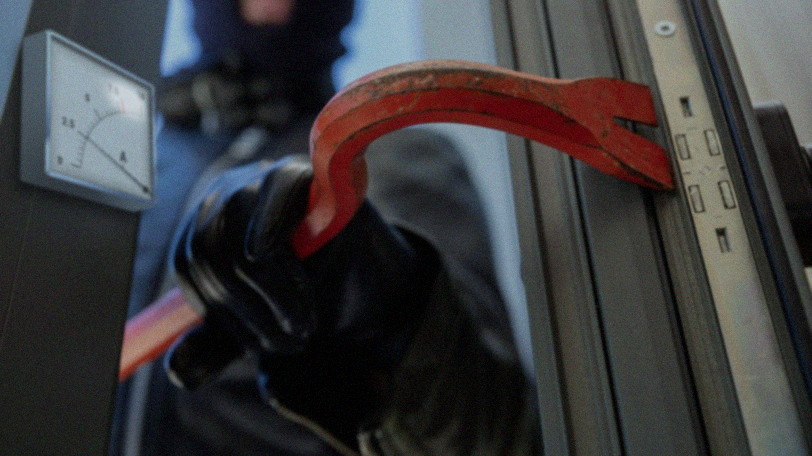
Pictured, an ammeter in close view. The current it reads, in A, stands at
2.5 A
